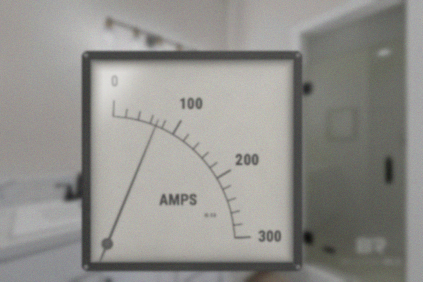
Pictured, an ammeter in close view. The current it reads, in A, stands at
70 A
